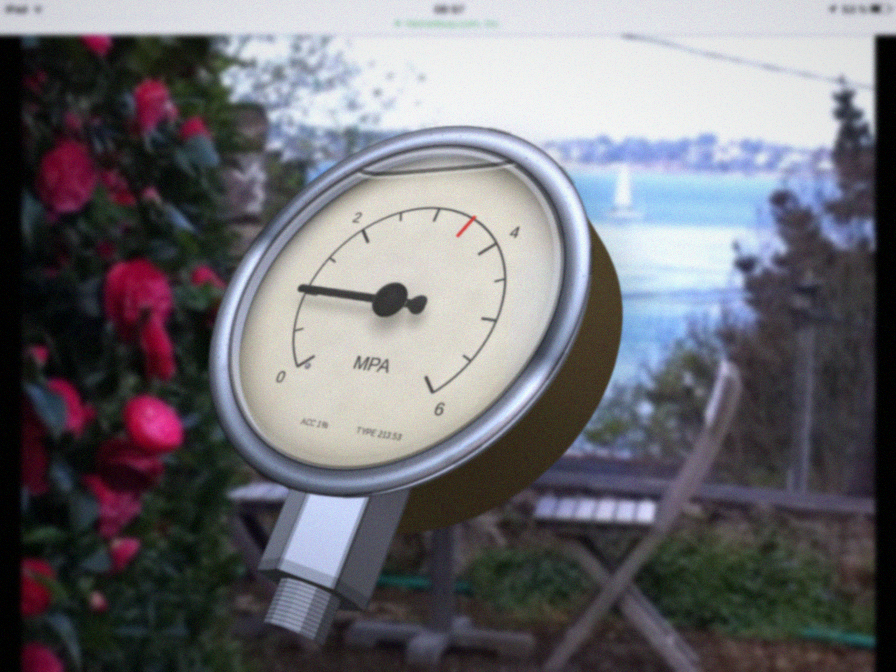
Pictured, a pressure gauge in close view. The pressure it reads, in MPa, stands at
1 MPa
